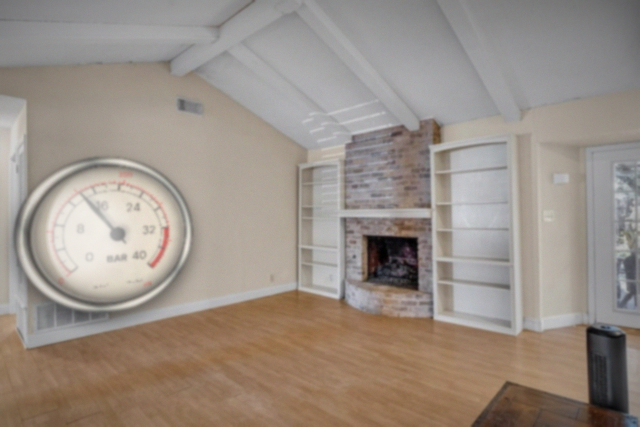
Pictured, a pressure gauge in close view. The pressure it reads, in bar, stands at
14 bar
